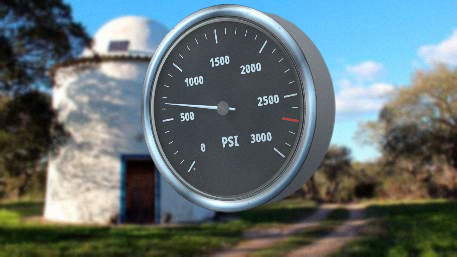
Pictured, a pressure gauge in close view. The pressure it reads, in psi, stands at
650 psi
